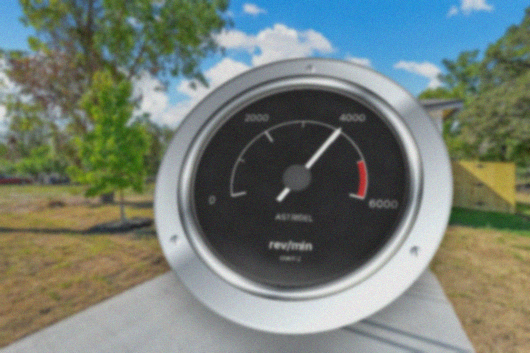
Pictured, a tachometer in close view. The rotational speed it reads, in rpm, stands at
4000 rpm
